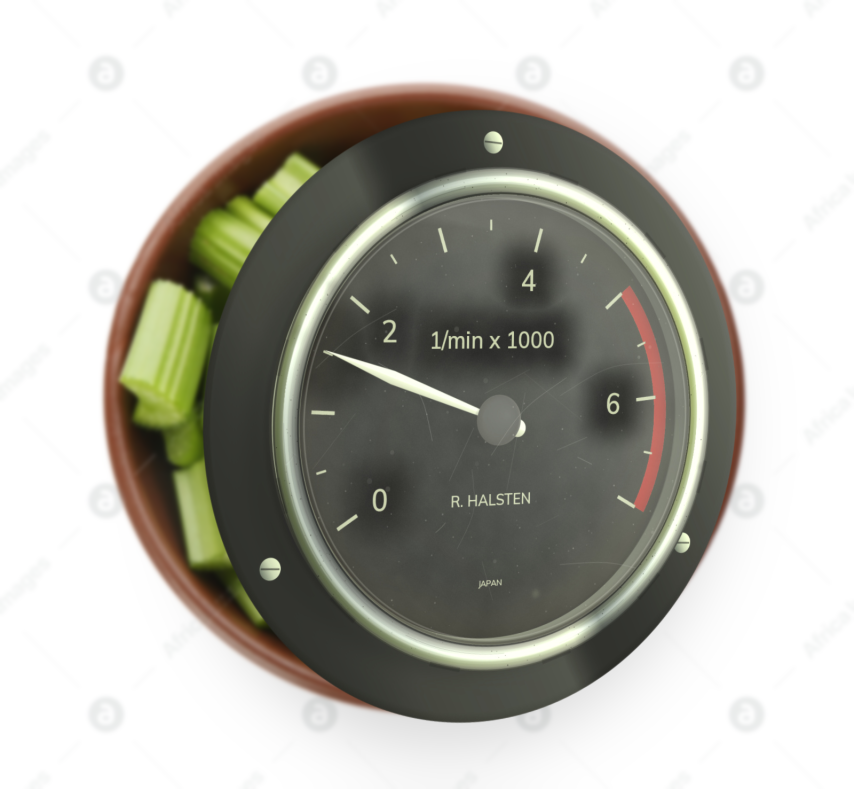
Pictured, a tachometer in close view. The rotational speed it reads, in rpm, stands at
1500 rpm
